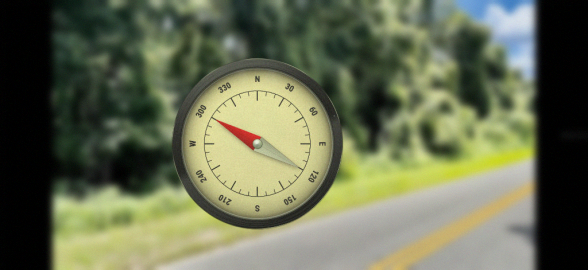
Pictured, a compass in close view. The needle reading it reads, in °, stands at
300 °
